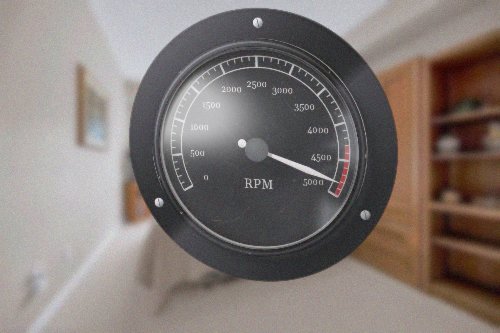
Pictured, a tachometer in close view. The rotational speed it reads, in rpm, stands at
4800 rpm
